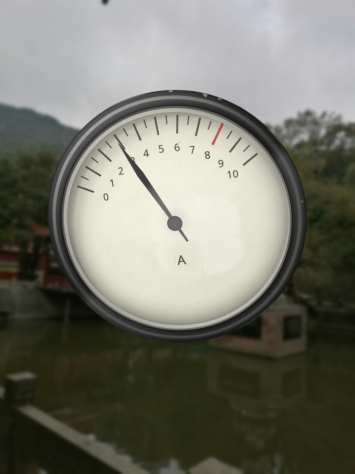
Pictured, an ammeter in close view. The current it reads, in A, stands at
3 A
